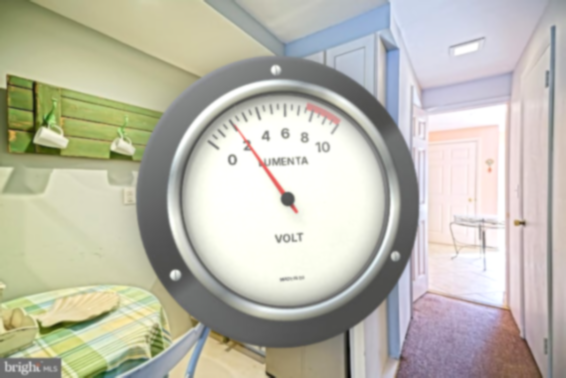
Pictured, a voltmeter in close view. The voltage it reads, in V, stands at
2 V
